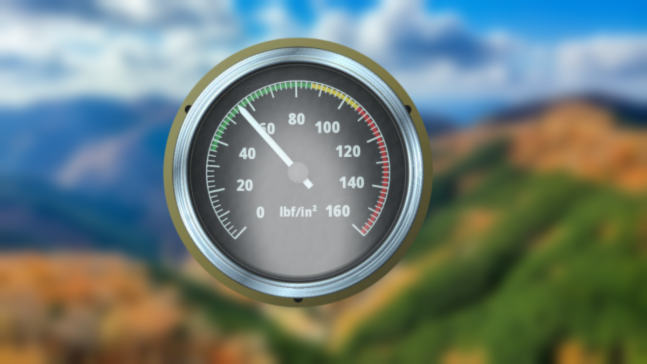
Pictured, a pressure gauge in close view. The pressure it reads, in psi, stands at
56 psi
